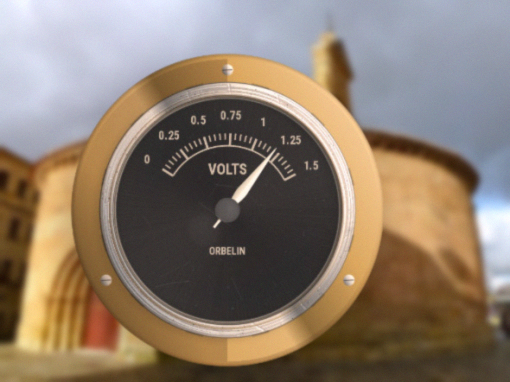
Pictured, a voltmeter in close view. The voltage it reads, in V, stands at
1.2 V
